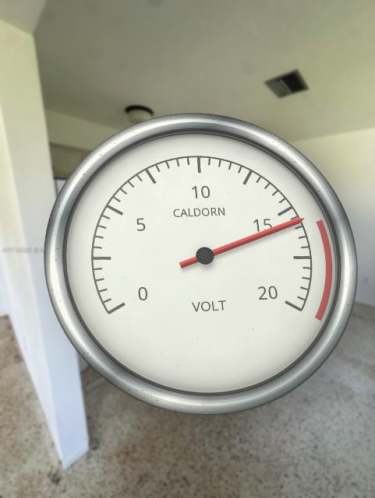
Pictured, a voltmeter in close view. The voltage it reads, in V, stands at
15.75 V
